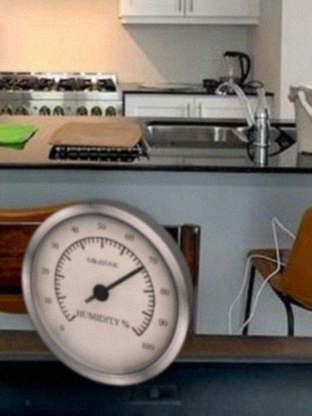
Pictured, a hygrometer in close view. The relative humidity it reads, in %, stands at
70 %
